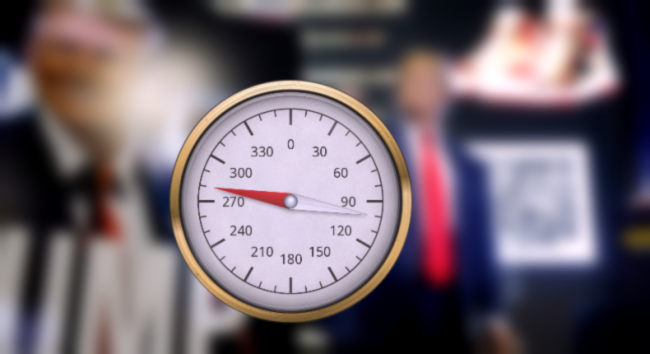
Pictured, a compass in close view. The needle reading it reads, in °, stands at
280 °
